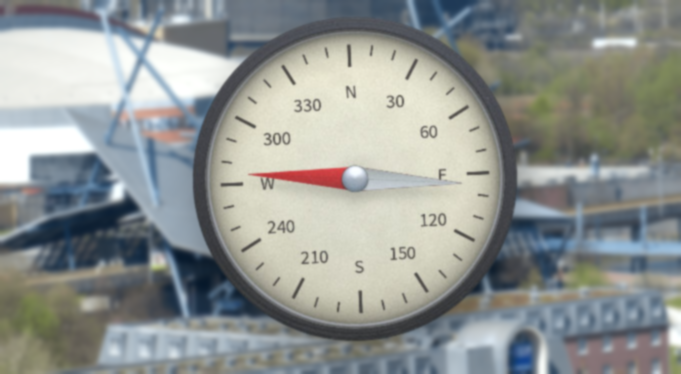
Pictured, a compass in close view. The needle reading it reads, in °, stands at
275 °
